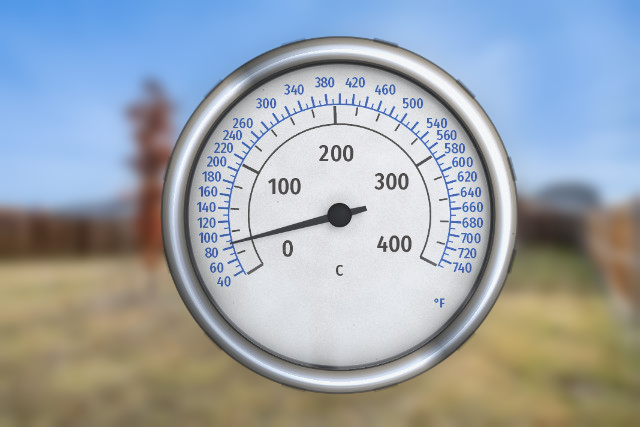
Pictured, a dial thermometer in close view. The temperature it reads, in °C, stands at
30 °C
